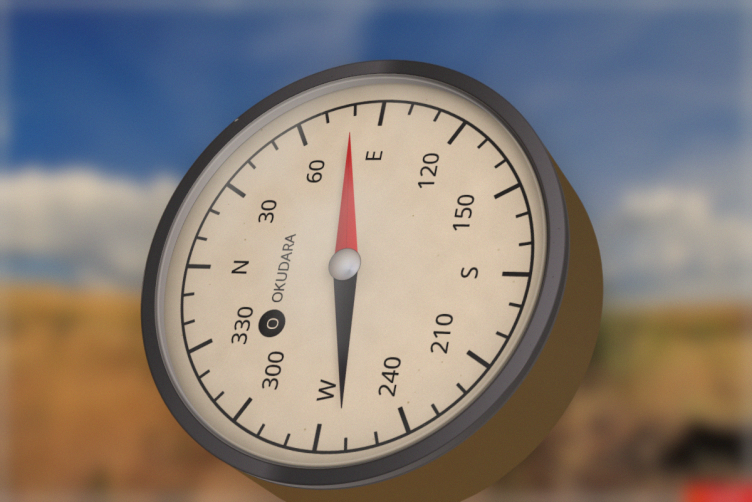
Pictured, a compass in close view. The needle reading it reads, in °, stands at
80 °
